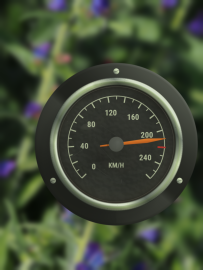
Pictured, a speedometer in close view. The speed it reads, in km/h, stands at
210 km/h
